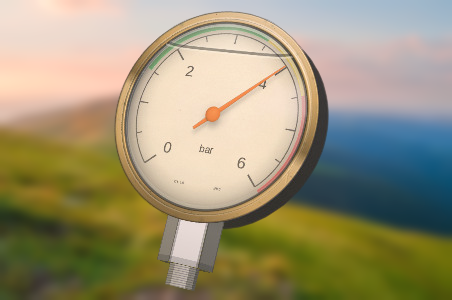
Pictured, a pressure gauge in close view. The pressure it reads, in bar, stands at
4 bar
